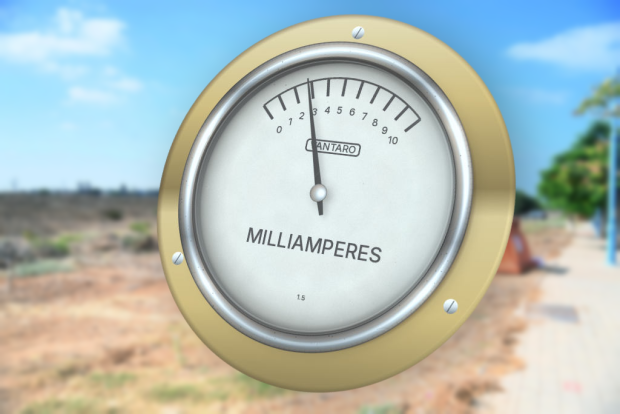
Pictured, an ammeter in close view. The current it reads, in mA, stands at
3 mA
